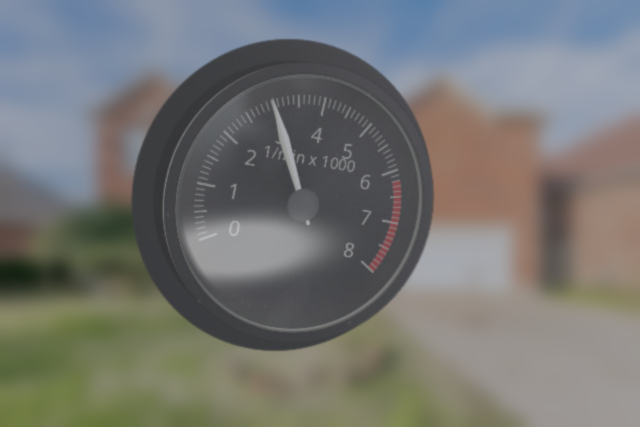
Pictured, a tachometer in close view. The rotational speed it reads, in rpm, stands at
3000 rpm
